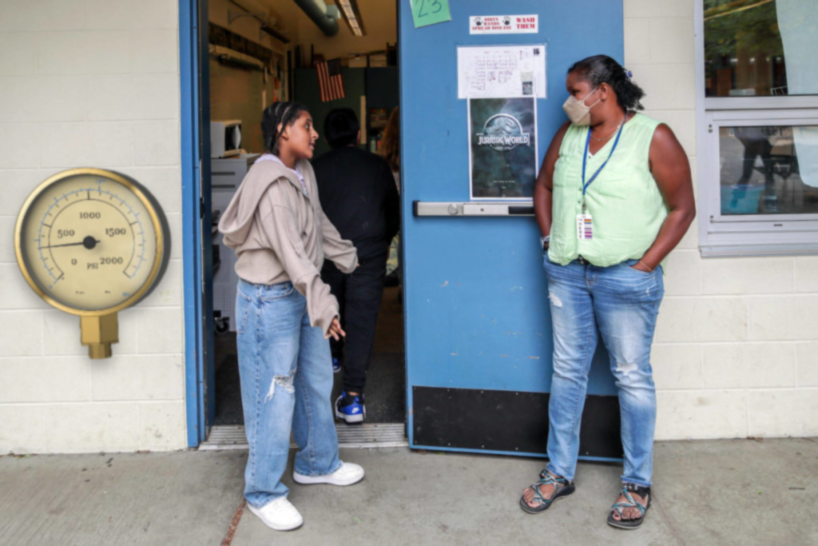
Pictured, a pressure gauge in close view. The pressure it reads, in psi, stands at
300 psi
